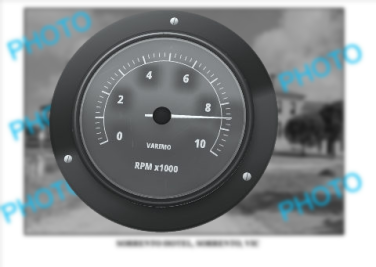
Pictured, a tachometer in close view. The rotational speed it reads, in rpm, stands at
8600 rpm
